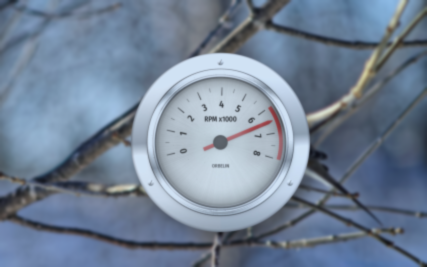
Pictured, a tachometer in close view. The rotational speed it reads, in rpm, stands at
6500 rpm
